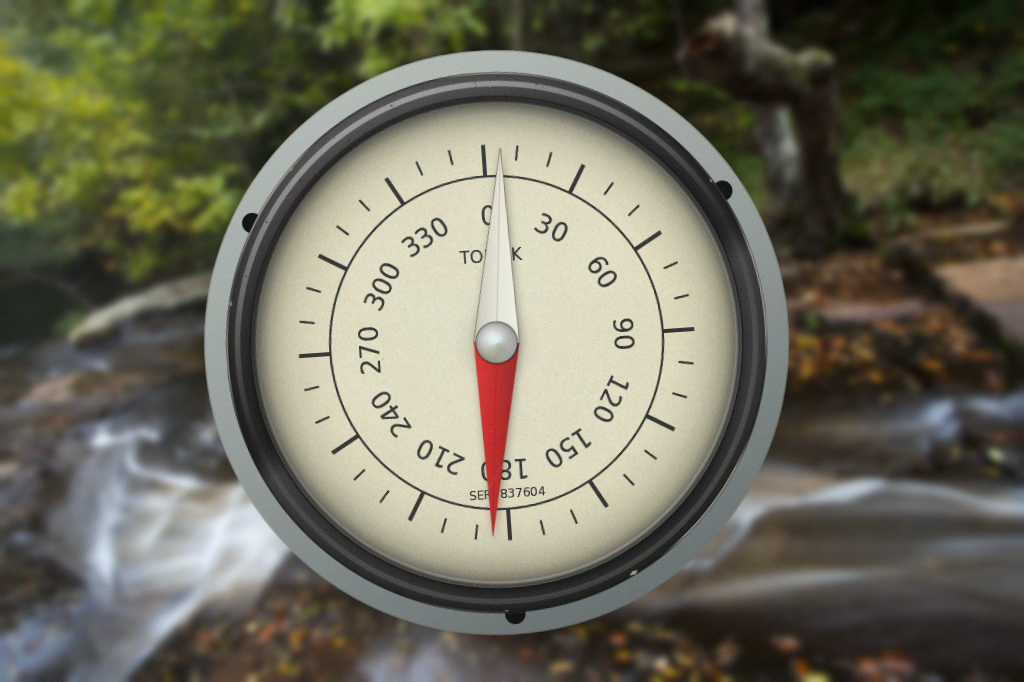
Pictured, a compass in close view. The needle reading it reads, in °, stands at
185 °
